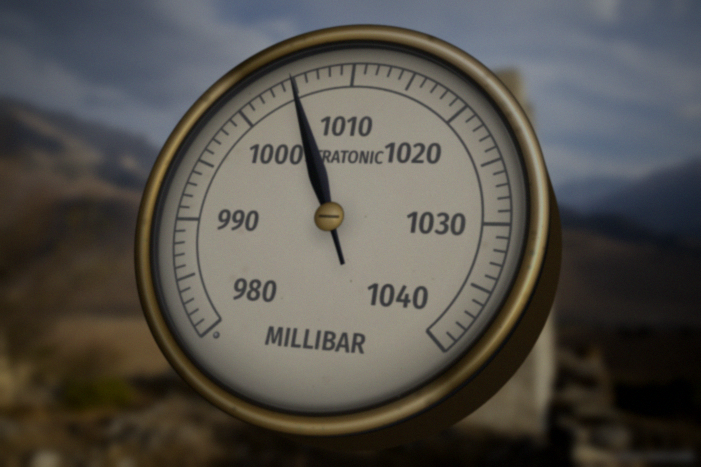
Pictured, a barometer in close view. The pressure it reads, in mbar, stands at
1005 mbar
